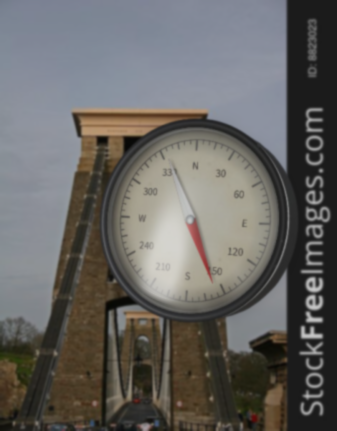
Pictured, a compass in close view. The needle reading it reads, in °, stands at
155 °
